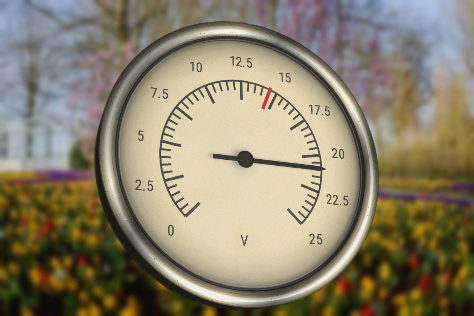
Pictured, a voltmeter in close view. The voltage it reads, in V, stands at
21 V
